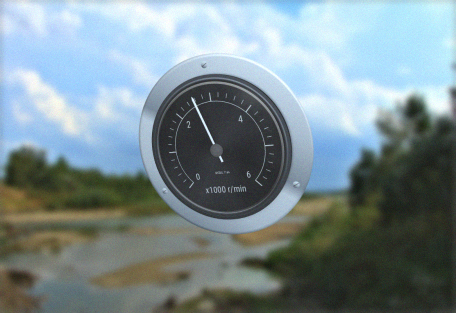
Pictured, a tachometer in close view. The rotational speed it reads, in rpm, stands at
2600 rpm
